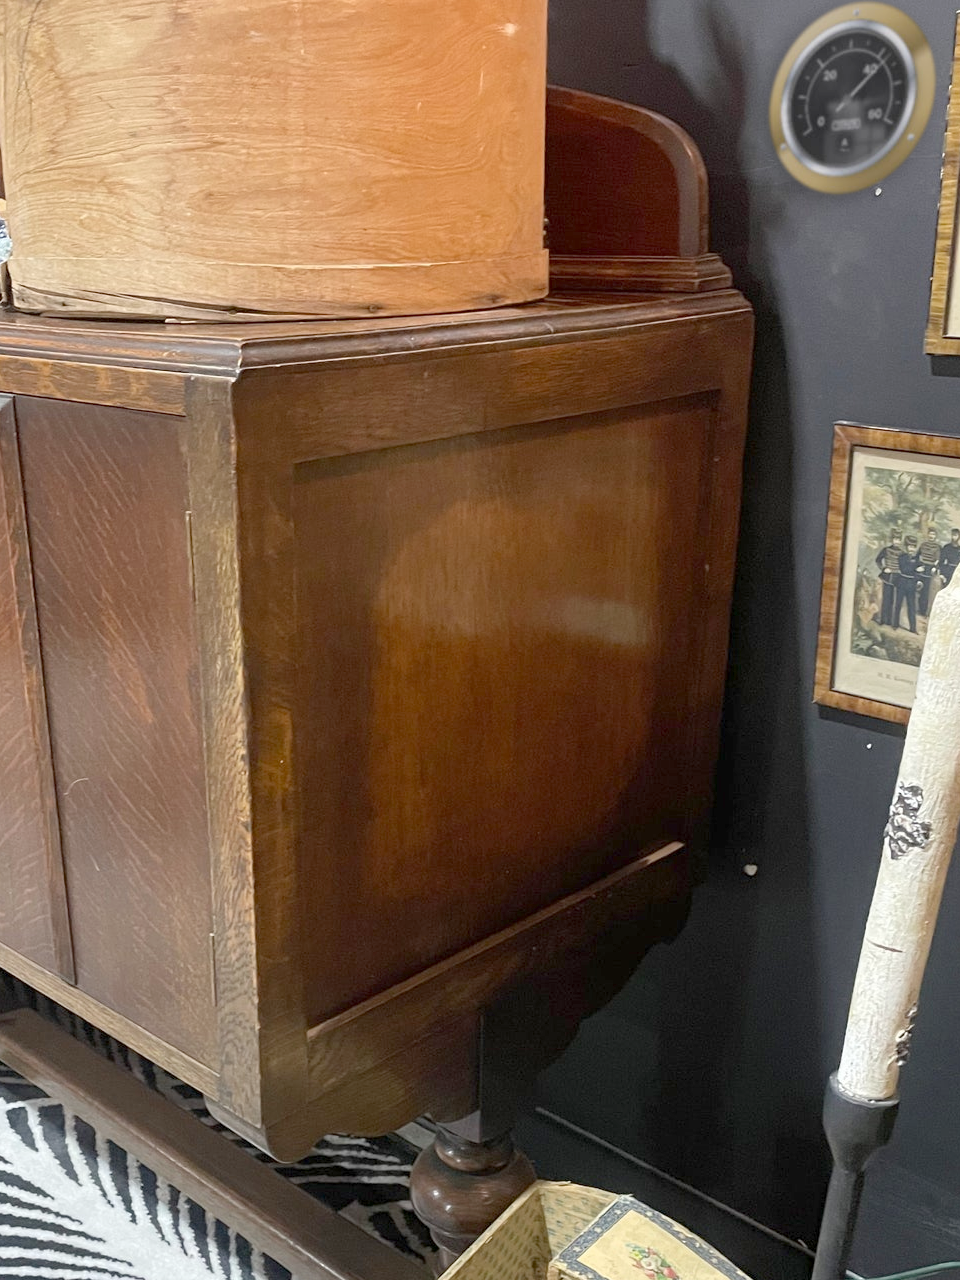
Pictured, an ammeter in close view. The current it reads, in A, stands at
42.5 A
